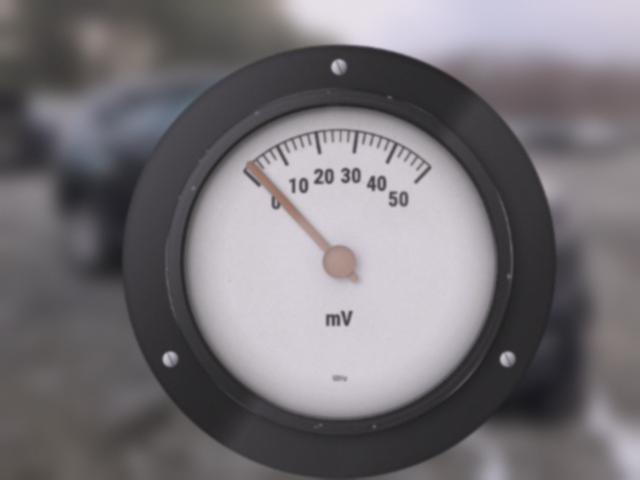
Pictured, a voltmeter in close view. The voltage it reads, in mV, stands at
2 mV
